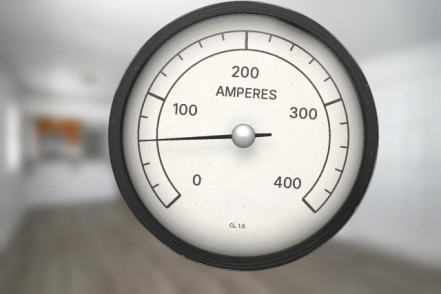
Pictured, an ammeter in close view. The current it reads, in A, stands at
60 A
